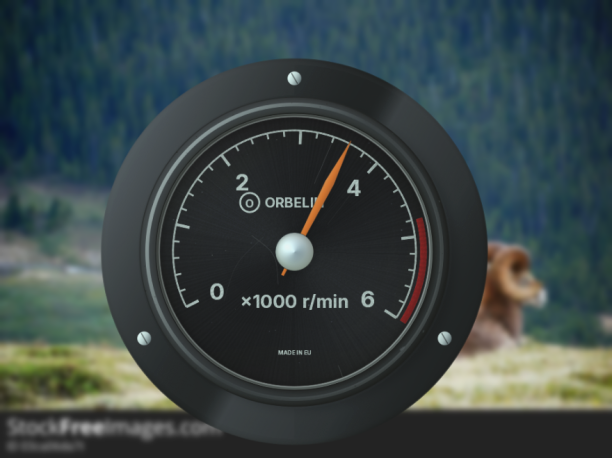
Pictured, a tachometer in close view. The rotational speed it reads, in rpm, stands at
3600 rpm
